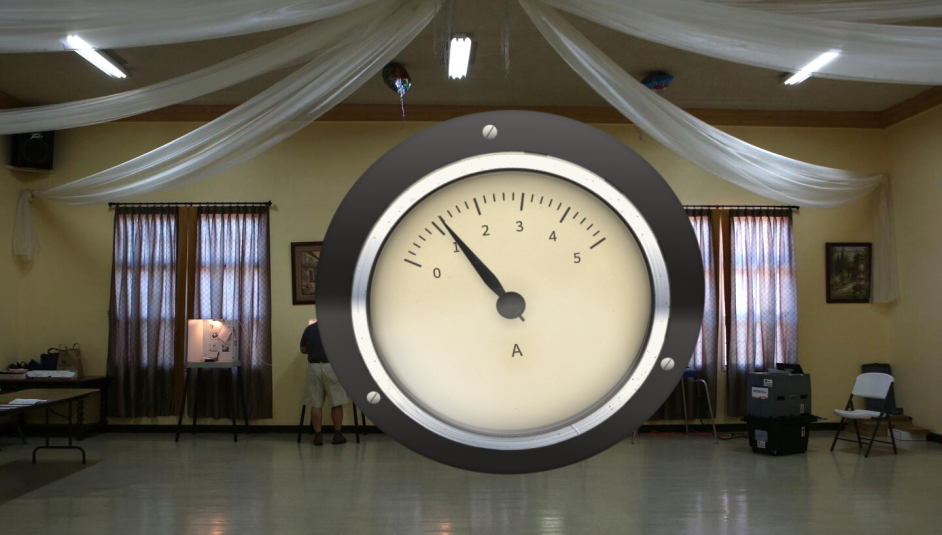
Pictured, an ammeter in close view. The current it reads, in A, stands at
1.2 A
